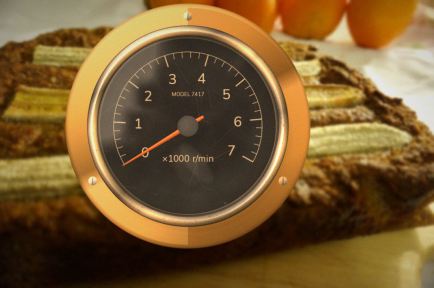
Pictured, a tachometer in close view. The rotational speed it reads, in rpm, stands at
0 rpm
